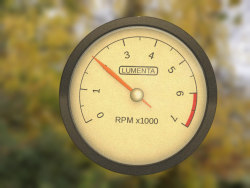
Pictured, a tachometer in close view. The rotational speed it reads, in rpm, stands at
2000 rpm
